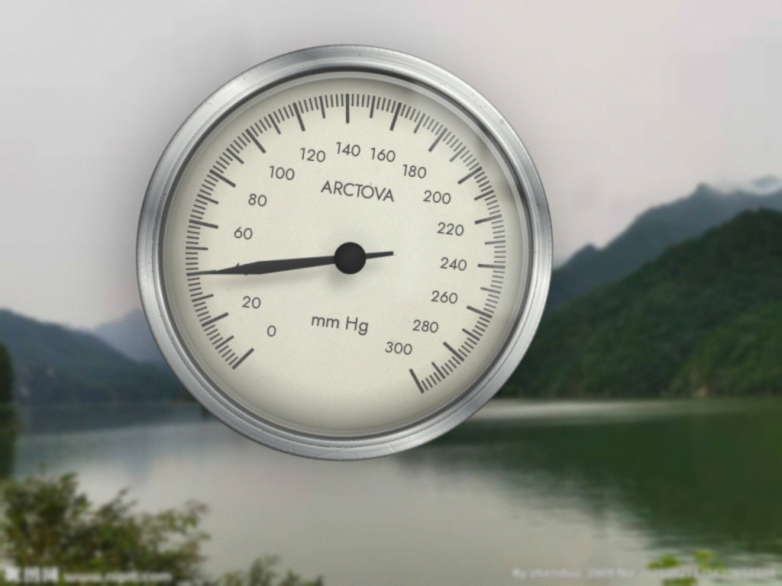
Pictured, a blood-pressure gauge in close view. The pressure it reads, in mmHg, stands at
40 mmHg
